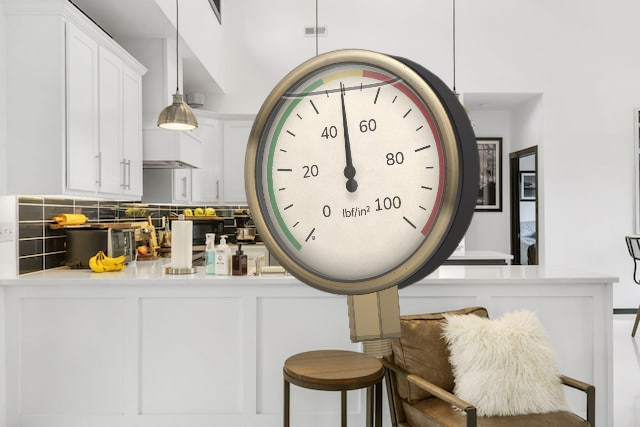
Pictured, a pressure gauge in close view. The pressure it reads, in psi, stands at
50 psi
